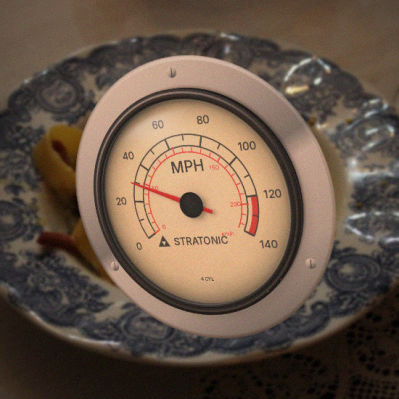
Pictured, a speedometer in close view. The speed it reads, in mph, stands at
30 mph
